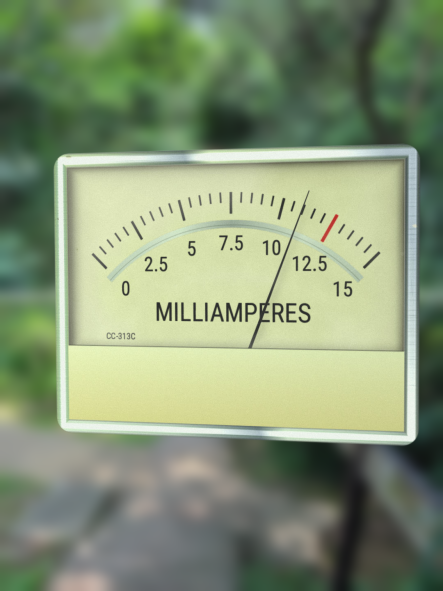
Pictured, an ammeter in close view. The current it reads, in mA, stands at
11 mA
